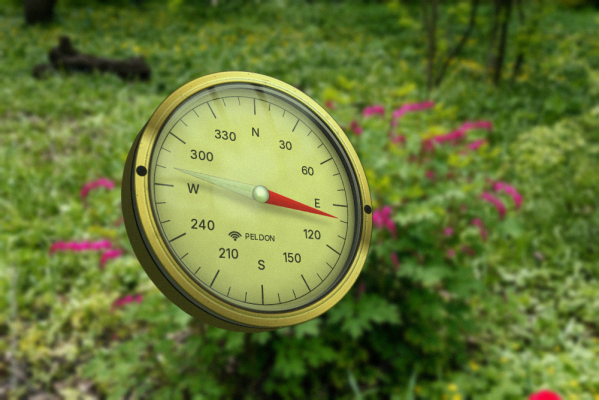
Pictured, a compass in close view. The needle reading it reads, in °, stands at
100 °
